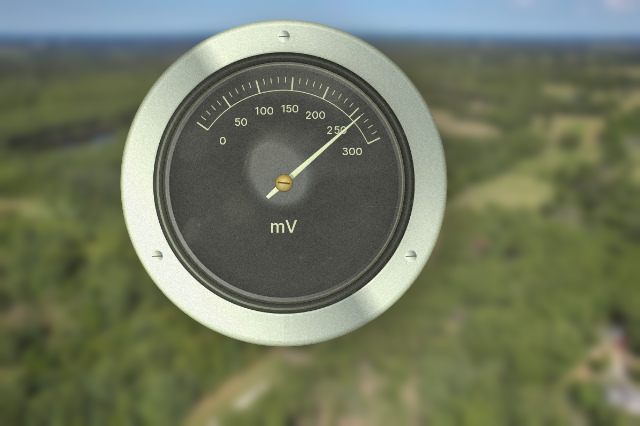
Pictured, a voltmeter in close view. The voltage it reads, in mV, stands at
260 mV
